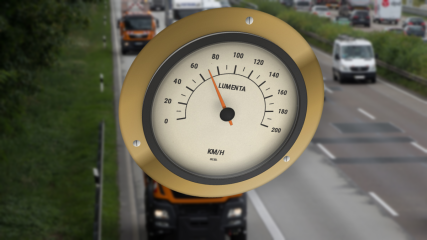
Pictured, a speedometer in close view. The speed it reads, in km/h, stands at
70 km/h
